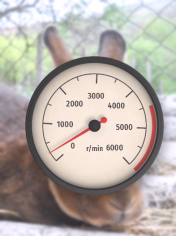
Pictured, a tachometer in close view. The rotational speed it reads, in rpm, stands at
250 rpm
